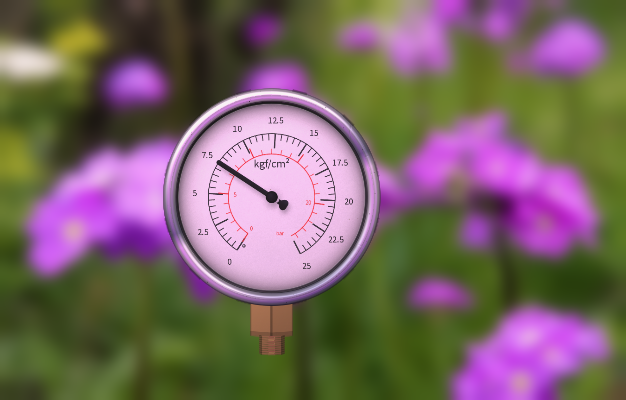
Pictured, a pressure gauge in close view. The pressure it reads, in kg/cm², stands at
7.5 kg/cm²
